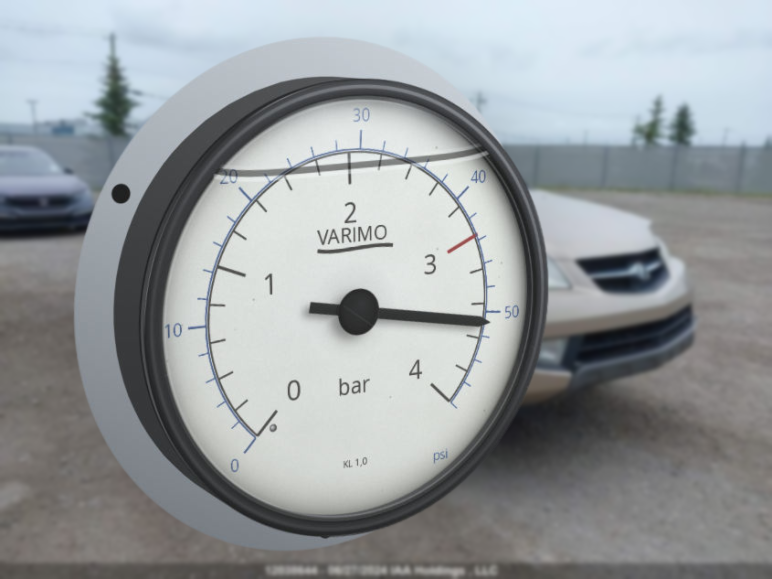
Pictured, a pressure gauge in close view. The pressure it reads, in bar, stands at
3.5 bar
